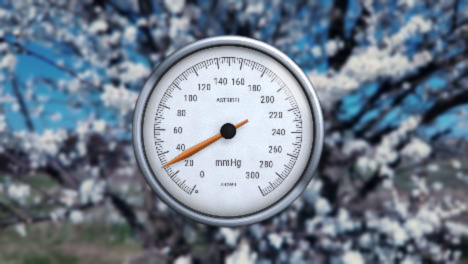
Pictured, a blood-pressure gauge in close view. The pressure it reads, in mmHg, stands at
30 mmHg
